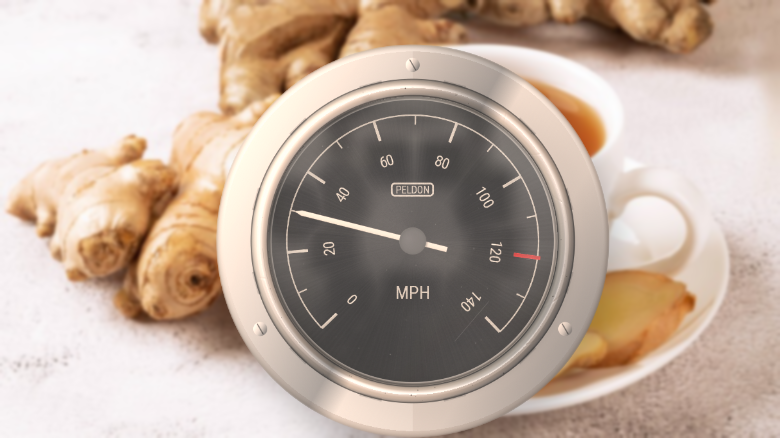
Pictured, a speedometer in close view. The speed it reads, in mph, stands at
30 mph
